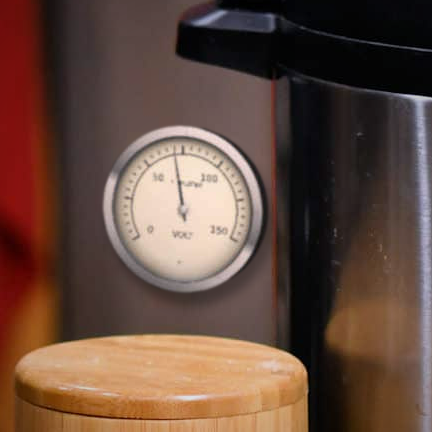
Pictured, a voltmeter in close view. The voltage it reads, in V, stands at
70 V
